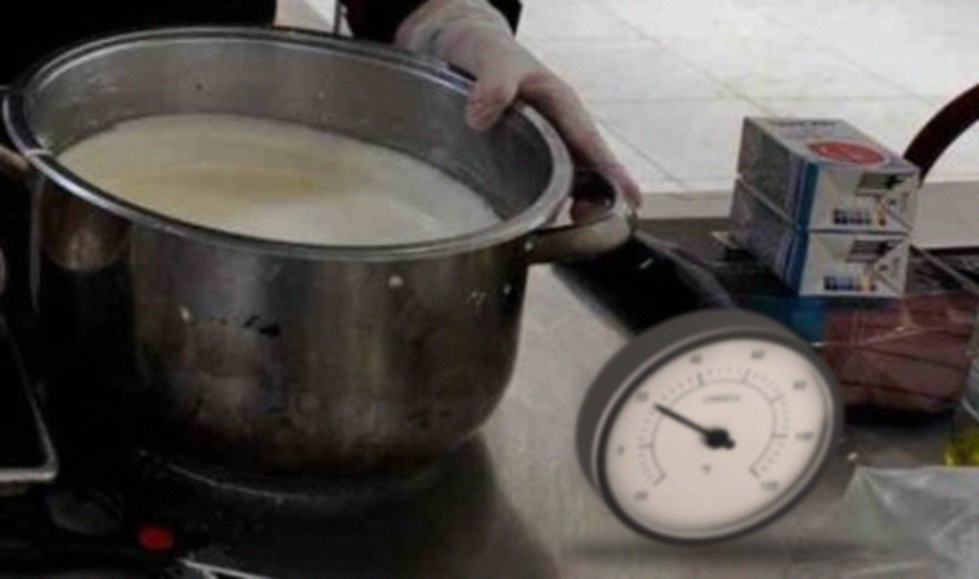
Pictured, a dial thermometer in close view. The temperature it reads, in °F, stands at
20 °F
